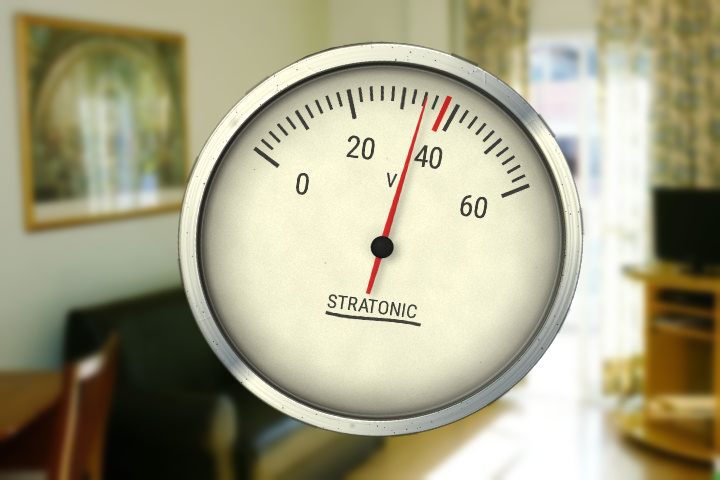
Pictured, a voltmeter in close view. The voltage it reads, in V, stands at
34 V
